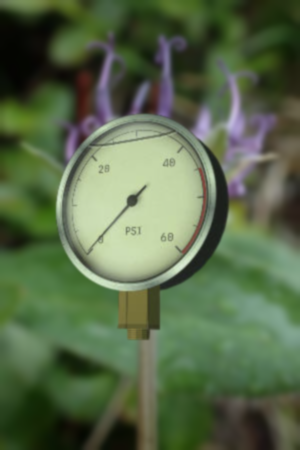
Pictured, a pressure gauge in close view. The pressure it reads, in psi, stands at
0 psi
